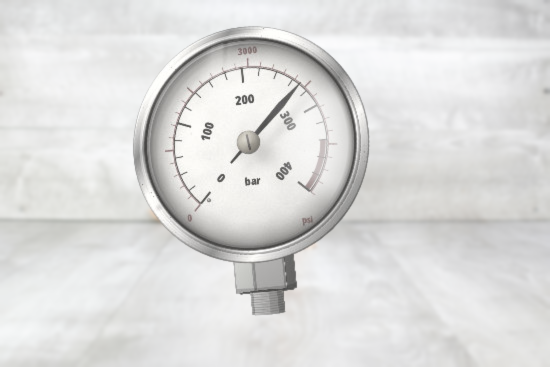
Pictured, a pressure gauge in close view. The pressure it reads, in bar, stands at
270 bar
